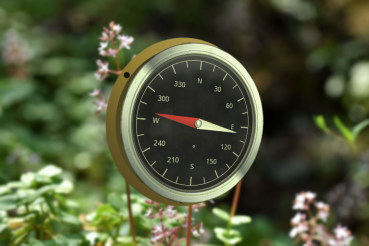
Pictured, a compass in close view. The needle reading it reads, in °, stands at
277.5 °
